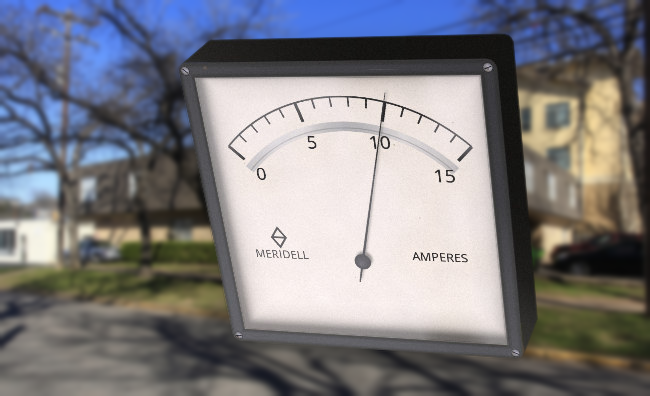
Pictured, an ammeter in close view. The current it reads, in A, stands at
10 A
